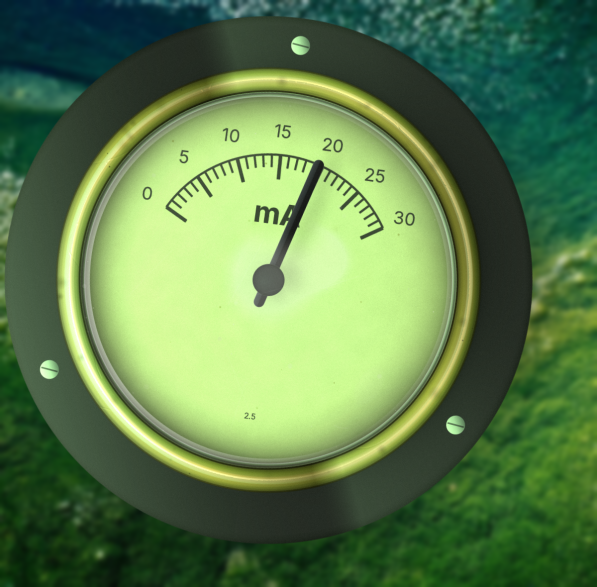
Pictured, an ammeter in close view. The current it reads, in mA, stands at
19.5 mA
